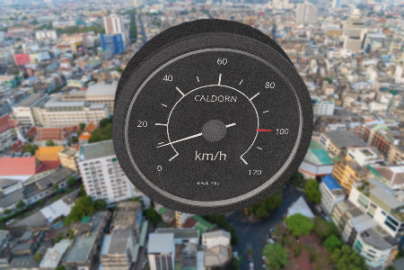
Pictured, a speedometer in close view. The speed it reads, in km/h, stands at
10 km/h
